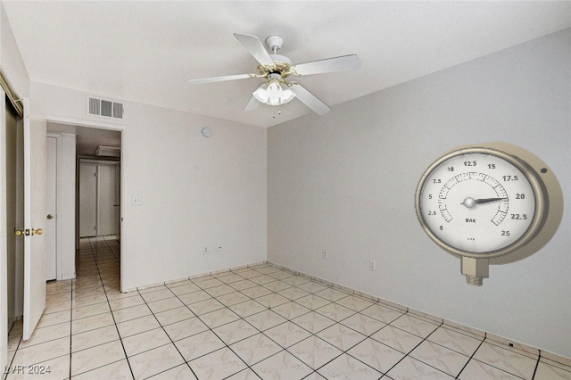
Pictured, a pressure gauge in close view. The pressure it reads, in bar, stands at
20 bar
